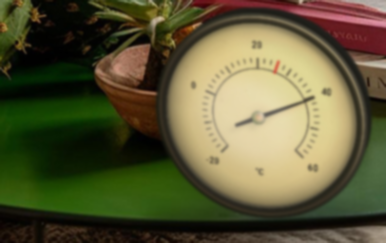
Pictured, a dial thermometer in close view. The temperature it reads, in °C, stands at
40 °C
